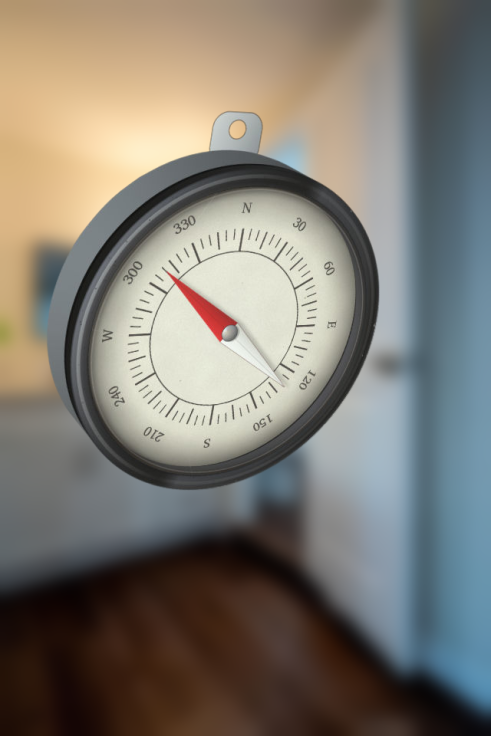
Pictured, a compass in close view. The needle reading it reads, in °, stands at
310 °
